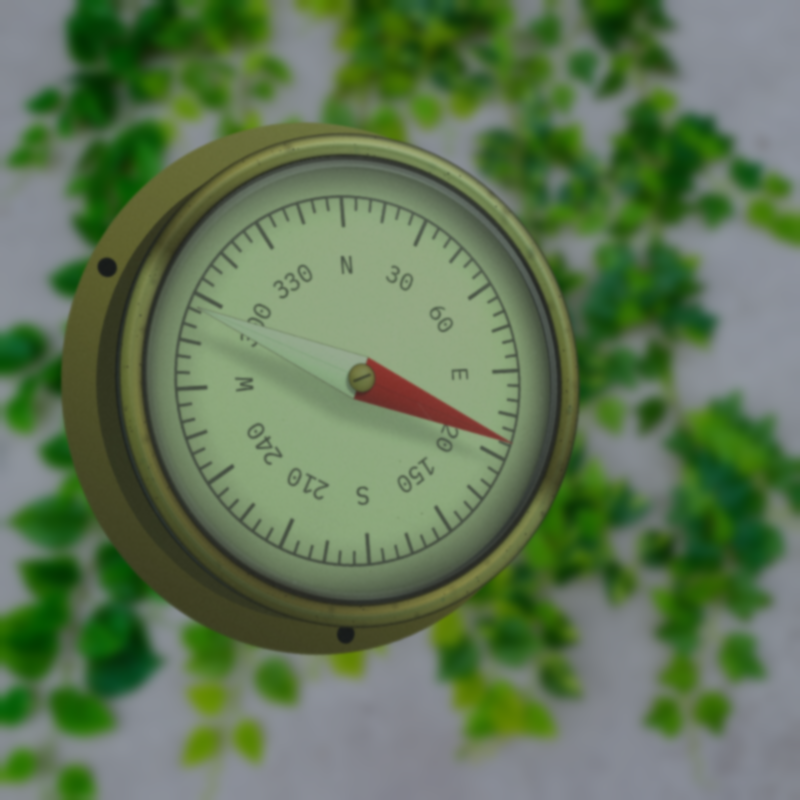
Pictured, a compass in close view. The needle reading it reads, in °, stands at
115 °
